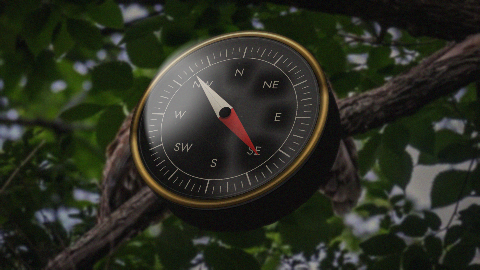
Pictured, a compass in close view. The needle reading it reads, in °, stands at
135 °
